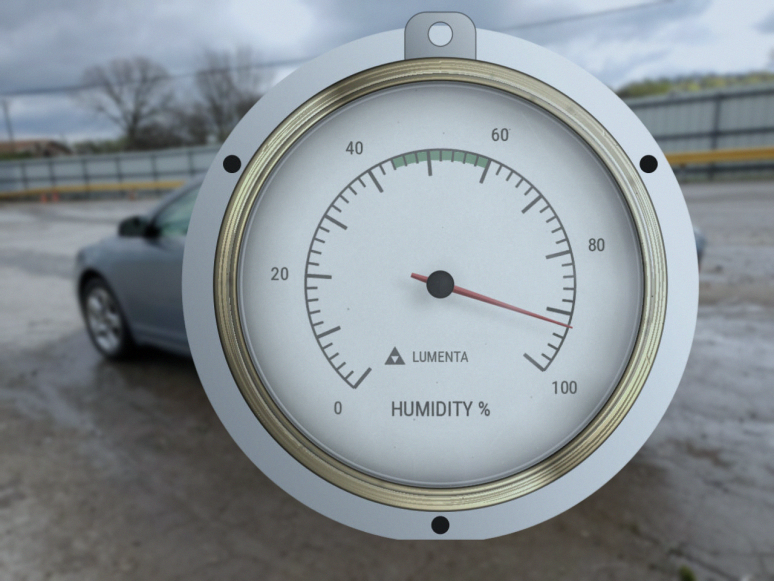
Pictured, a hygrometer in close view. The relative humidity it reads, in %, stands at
92 %
